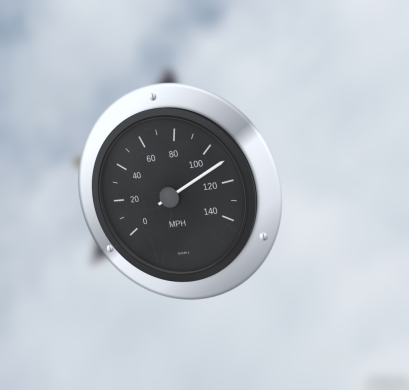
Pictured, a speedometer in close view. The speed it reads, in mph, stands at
110 mph
